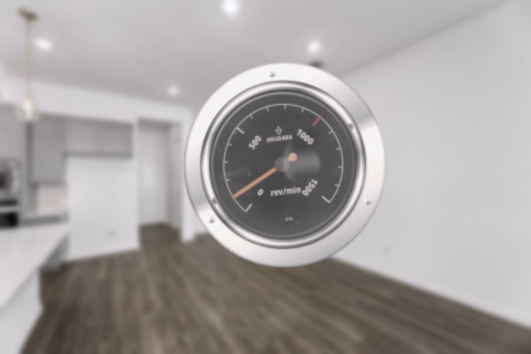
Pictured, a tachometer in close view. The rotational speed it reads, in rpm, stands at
100 rpm
